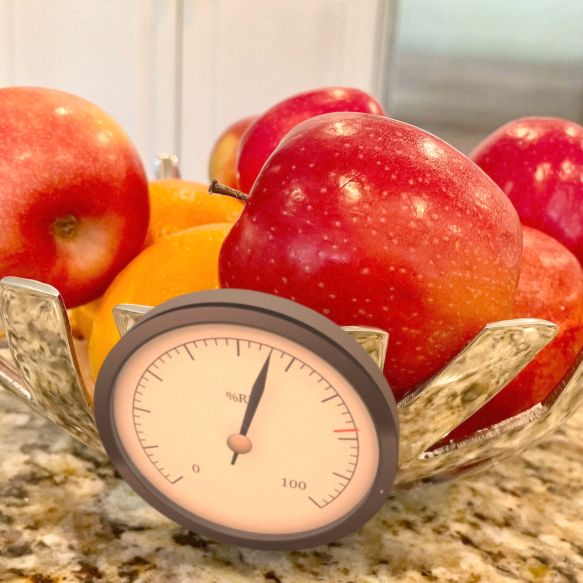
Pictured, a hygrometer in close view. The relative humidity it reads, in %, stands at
56 %
